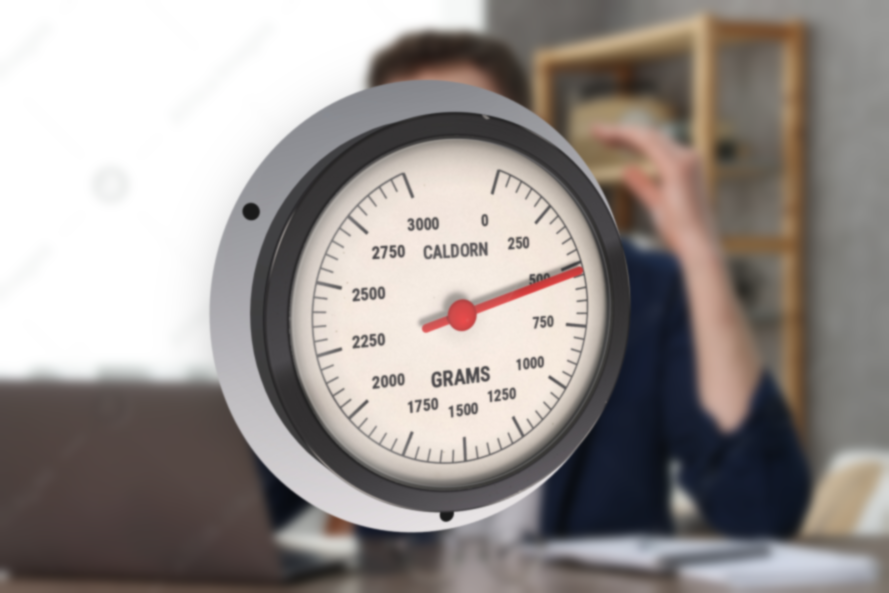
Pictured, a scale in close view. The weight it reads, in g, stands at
525 g
